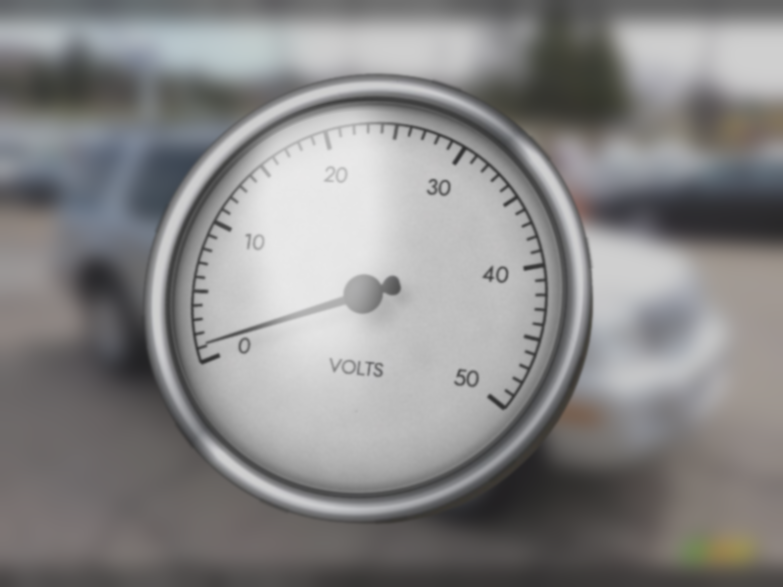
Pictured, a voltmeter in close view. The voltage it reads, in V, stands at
1 V
